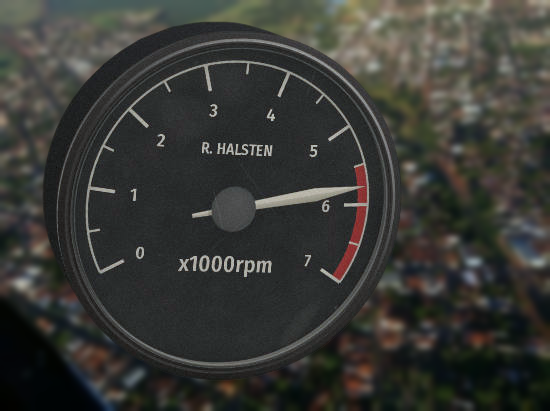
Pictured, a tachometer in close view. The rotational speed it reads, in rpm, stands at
5750 rpm
